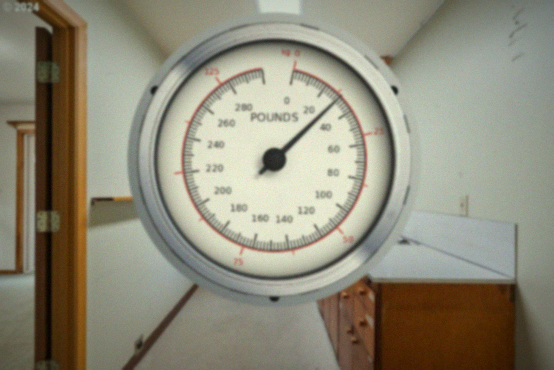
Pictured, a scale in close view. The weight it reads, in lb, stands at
30 lb
